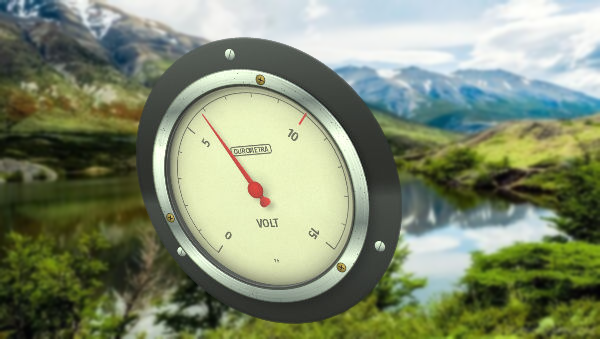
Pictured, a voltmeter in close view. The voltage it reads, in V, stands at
6 V
